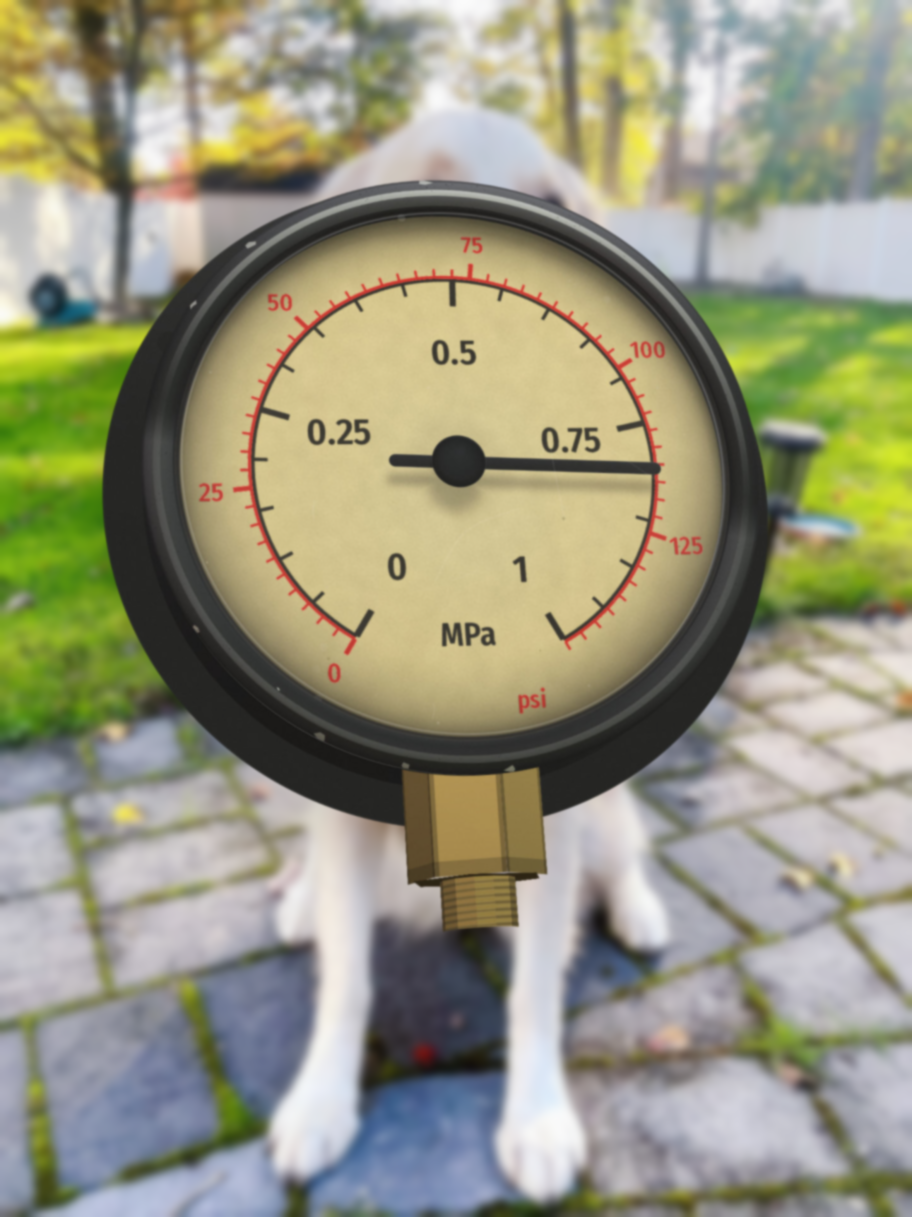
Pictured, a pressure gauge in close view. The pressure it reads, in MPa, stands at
0.8 MPa
